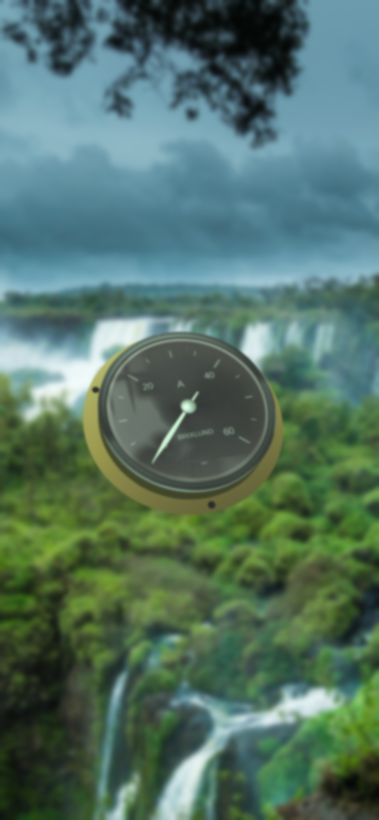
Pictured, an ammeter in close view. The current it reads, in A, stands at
0 A
